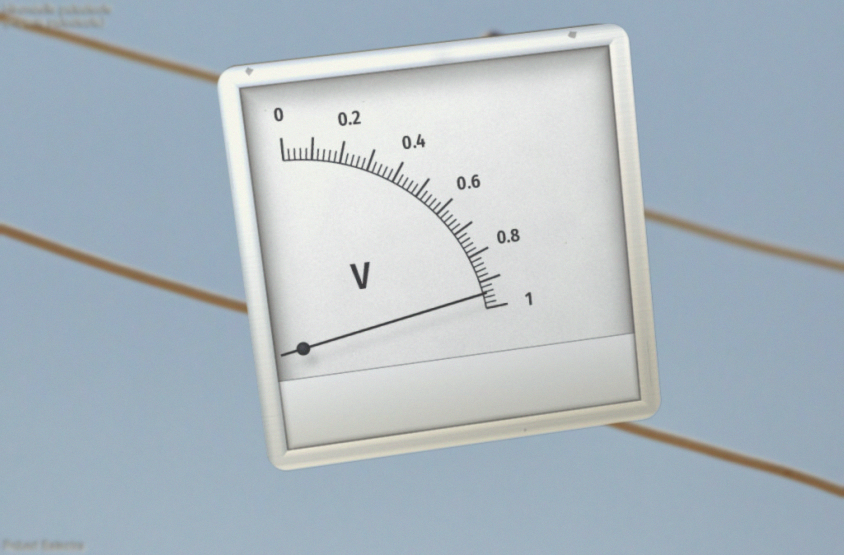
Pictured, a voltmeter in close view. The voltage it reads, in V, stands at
0.94 V
